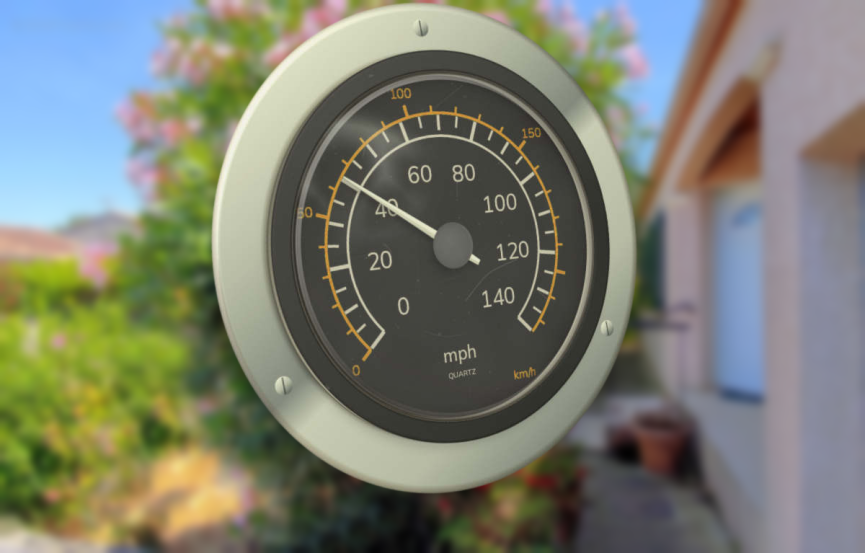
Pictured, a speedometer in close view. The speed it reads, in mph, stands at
40 mph
